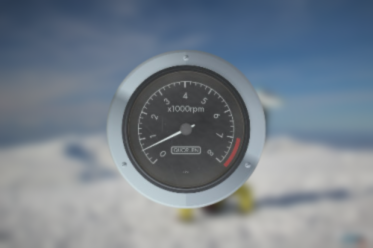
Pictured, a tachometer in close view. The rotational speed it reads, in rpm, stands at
600 rpm
